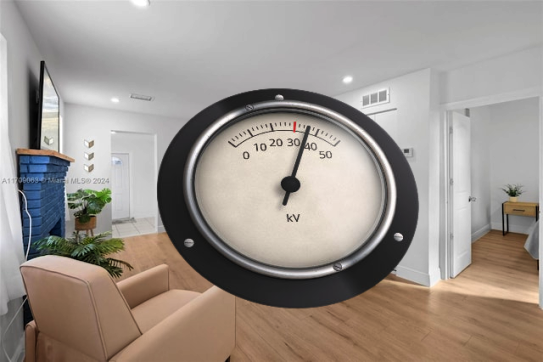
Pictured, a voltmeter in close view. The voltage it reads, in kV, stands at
36 kV
